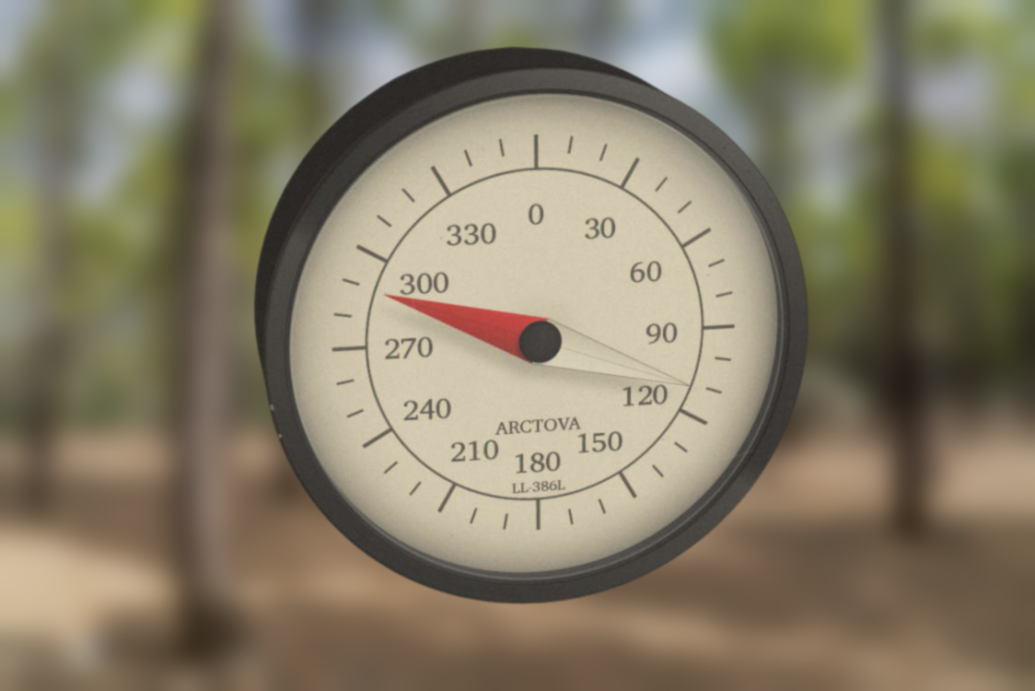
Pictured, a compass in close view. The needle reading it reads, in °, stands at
290 °
